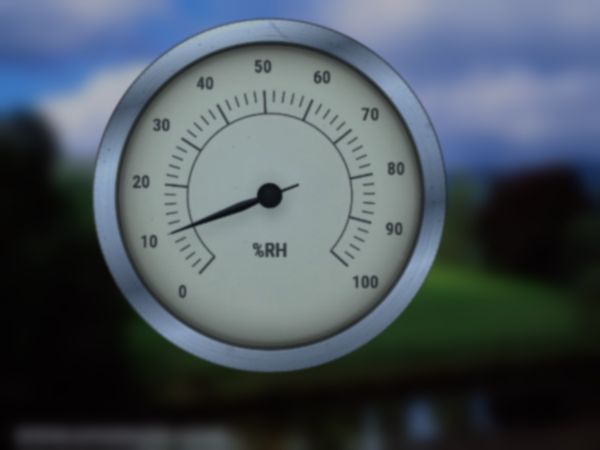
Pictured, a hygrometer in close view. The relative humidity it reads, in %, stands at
10 %
